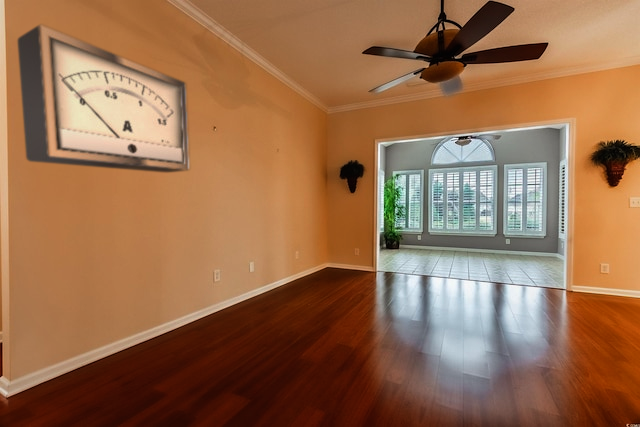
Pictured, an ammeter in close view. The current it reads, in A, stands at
0 A
